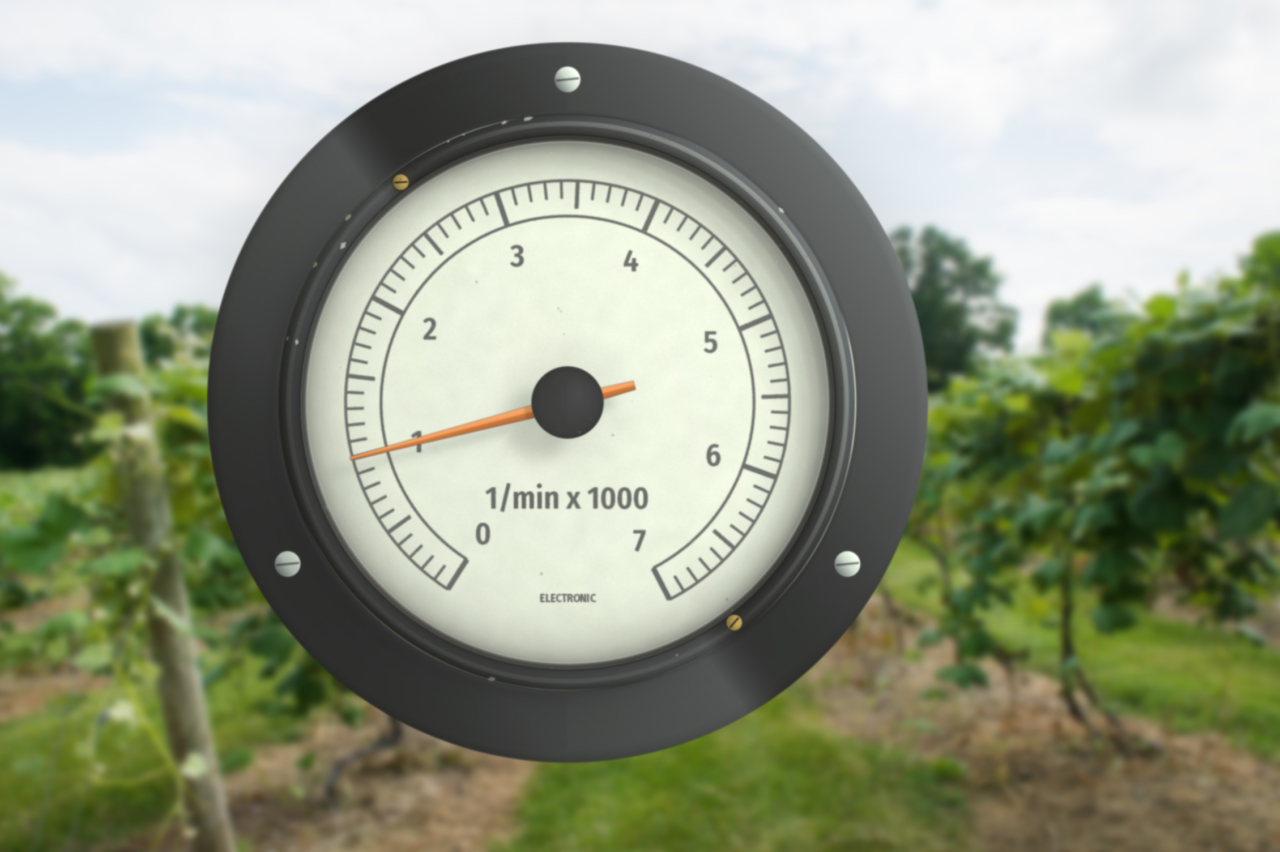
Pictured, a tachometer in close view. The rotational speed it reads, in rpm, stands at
1000 rpm
